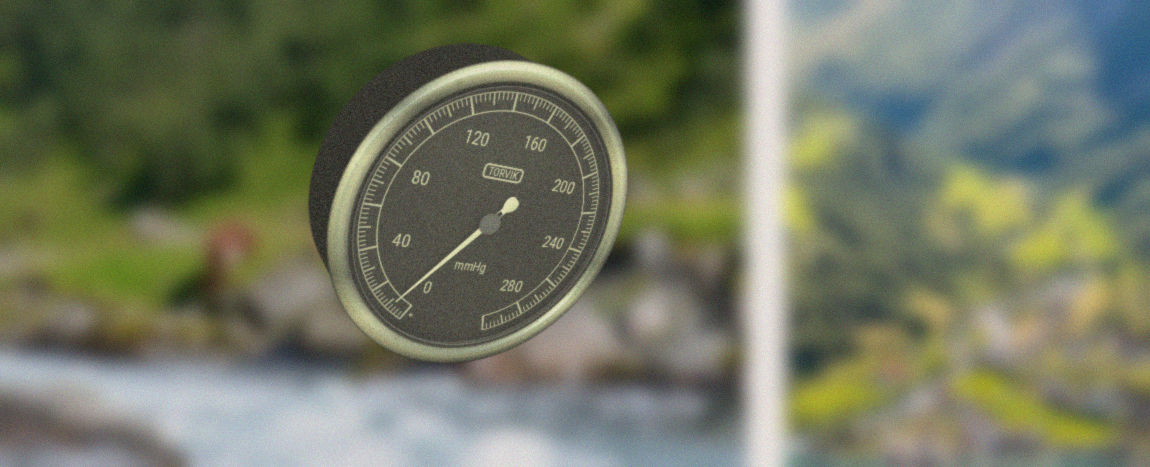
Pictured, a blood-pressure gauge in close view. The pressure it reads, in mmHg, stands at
10 mmHg
